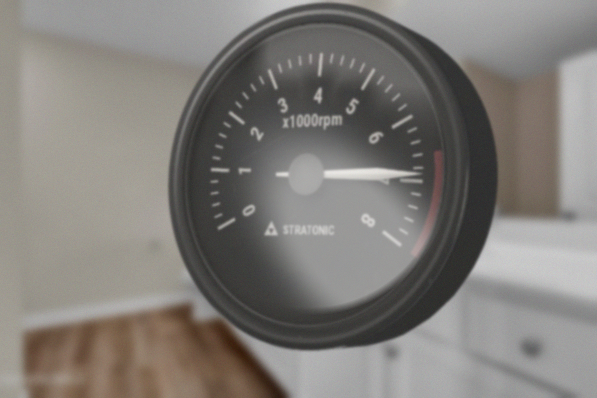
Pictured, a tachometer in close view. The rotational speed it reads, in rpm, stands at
6900 rpm
